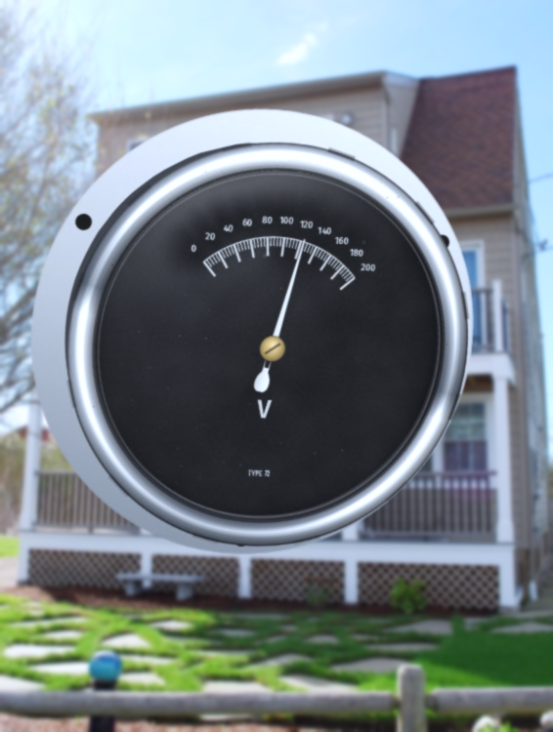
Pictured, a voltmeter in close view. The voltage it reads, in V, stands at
120 V
